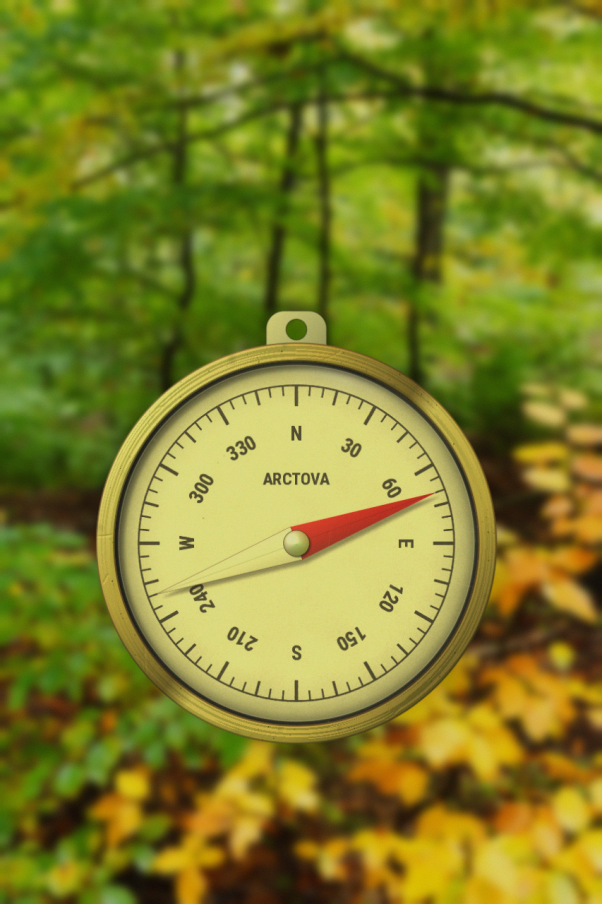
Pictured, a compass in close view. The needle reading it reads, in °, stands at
70 °
